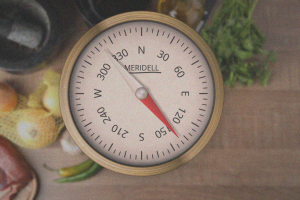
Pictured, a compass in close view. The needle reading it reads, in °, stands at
140 °
